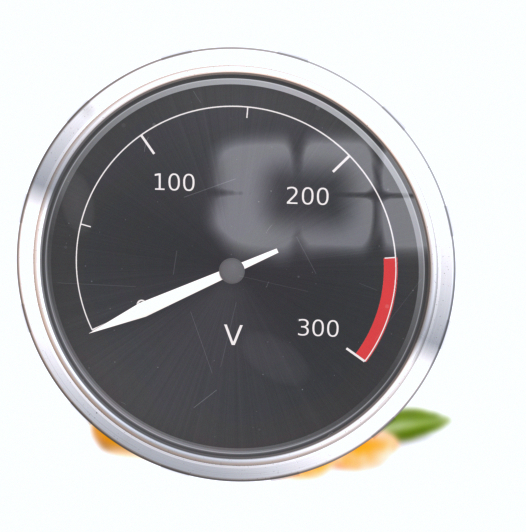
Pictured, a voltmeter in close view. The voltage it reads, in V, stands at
0 V
